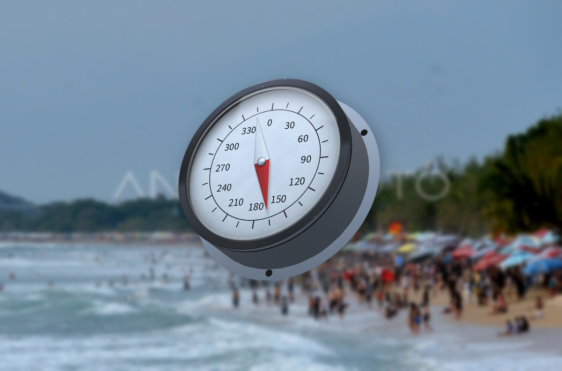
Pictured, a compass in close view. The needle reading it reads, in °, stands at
165 °
